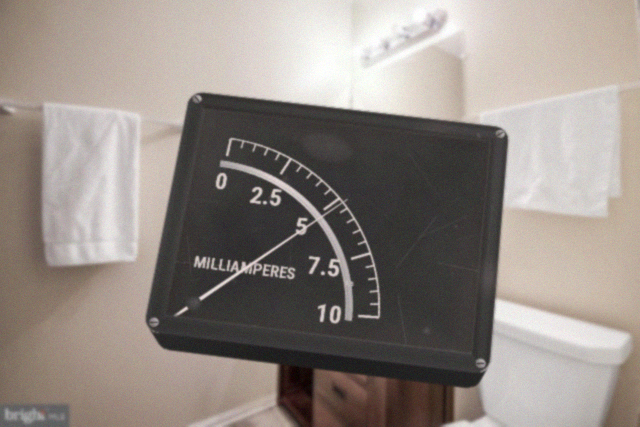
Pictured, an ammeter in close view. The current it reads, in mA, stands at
5.25 mA
